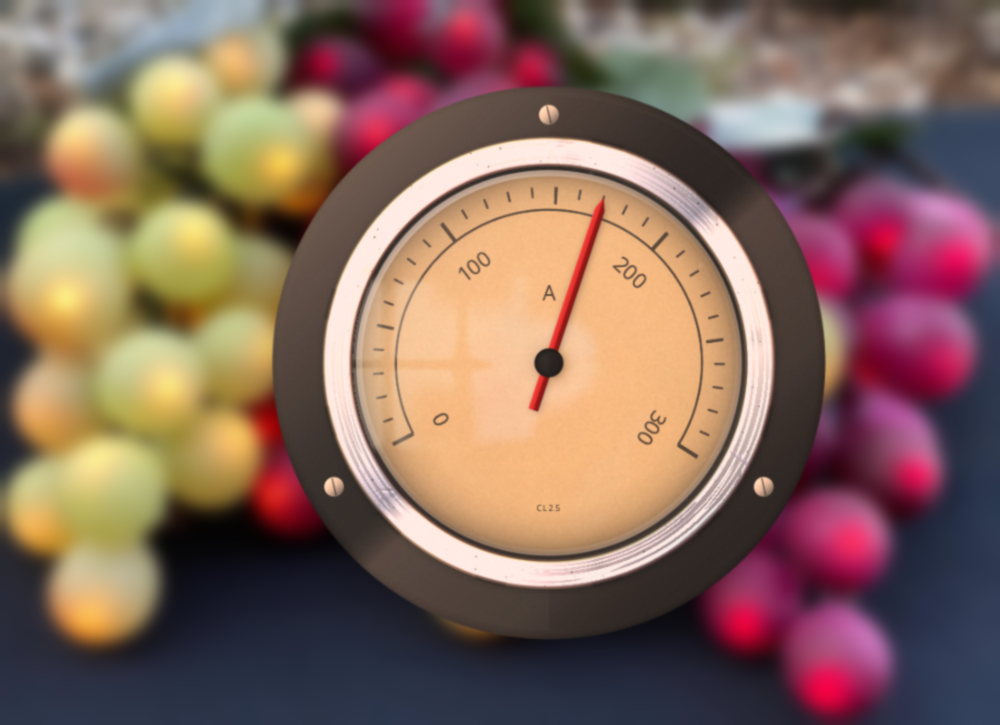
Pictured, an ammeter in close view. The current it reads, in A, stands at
170 A
